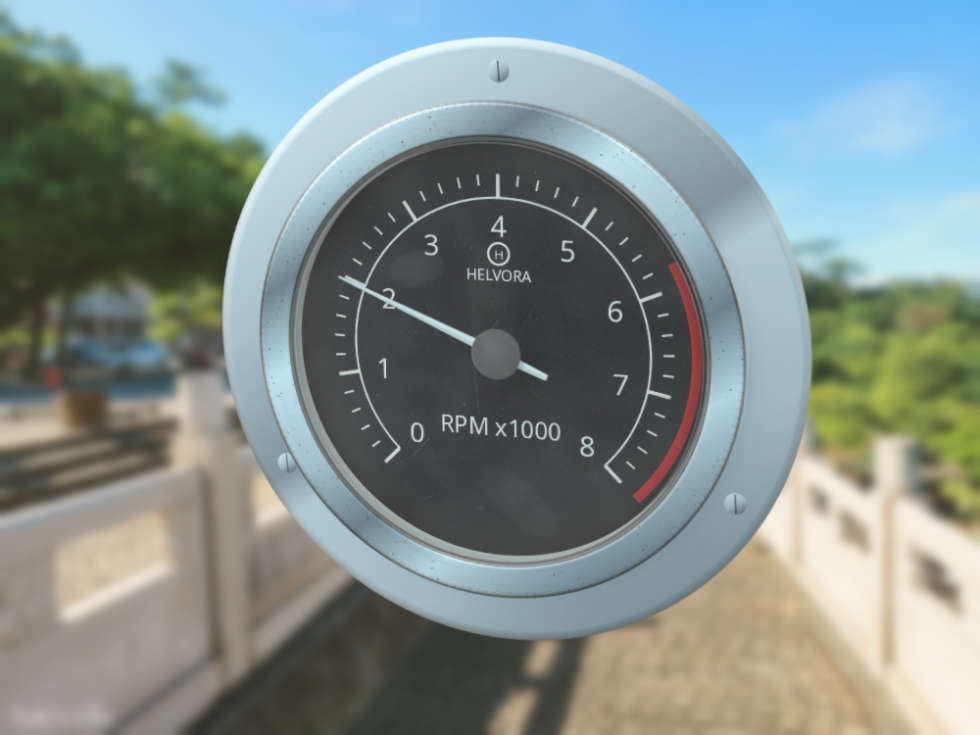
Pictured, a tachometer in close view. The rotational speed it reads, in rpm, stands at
2000 rpm
